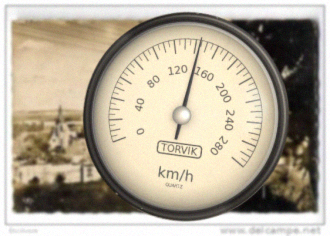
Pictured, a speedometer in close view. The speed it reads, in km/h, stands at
145 km/h
